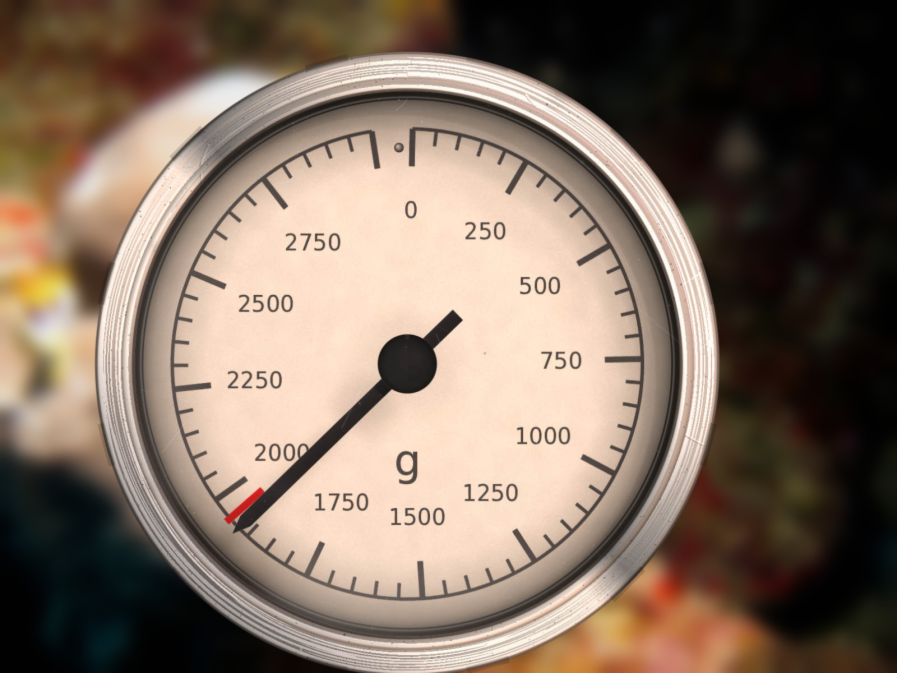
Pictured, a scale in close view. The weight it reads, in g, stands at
1925 g
